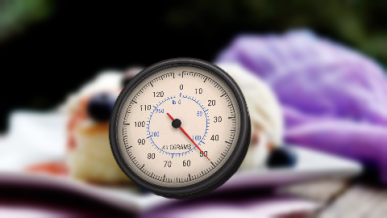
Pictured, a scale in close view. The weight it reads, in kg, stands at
50 kg
